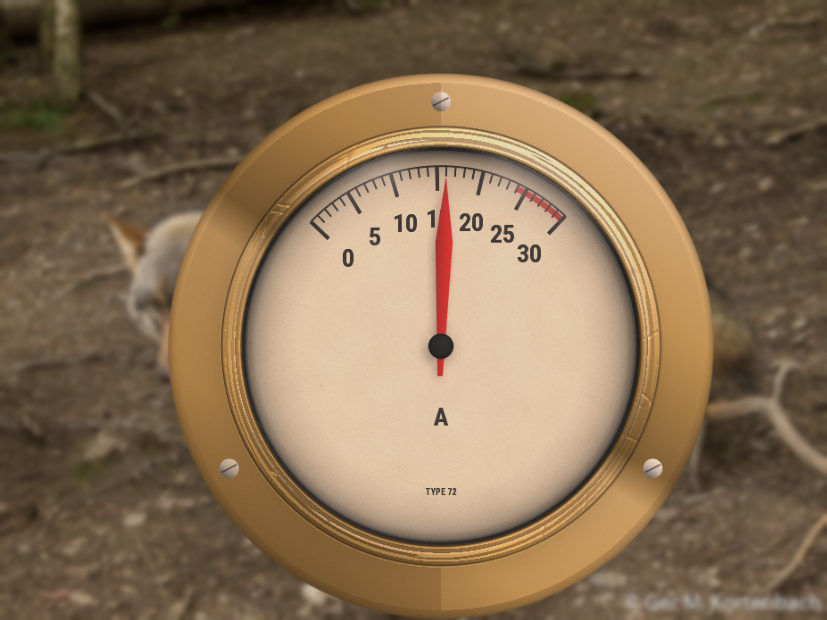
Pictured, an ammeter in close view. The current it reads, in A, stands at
16 A
